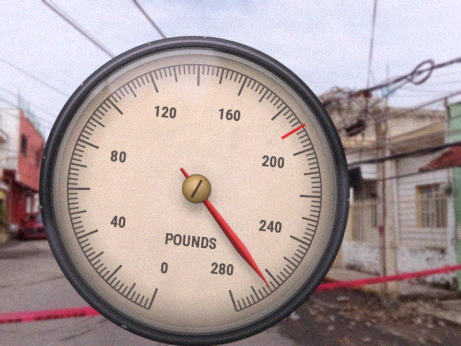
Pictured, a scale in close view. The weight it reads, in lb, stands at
264 lb
